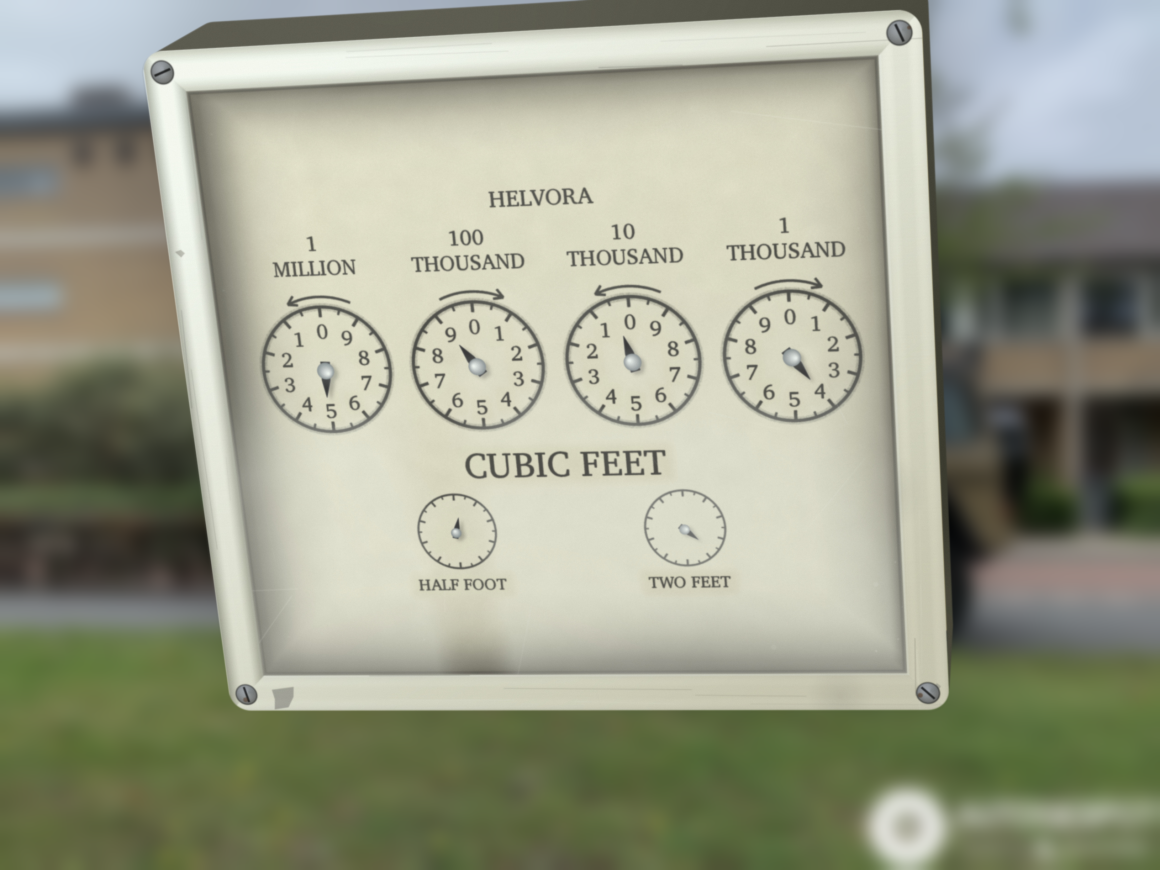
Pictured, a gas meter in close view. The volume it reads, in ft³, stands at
490400 ft³
